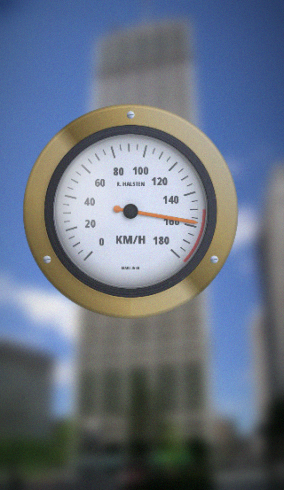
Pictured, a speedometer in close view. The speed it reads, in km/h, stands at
157.5 km/h
